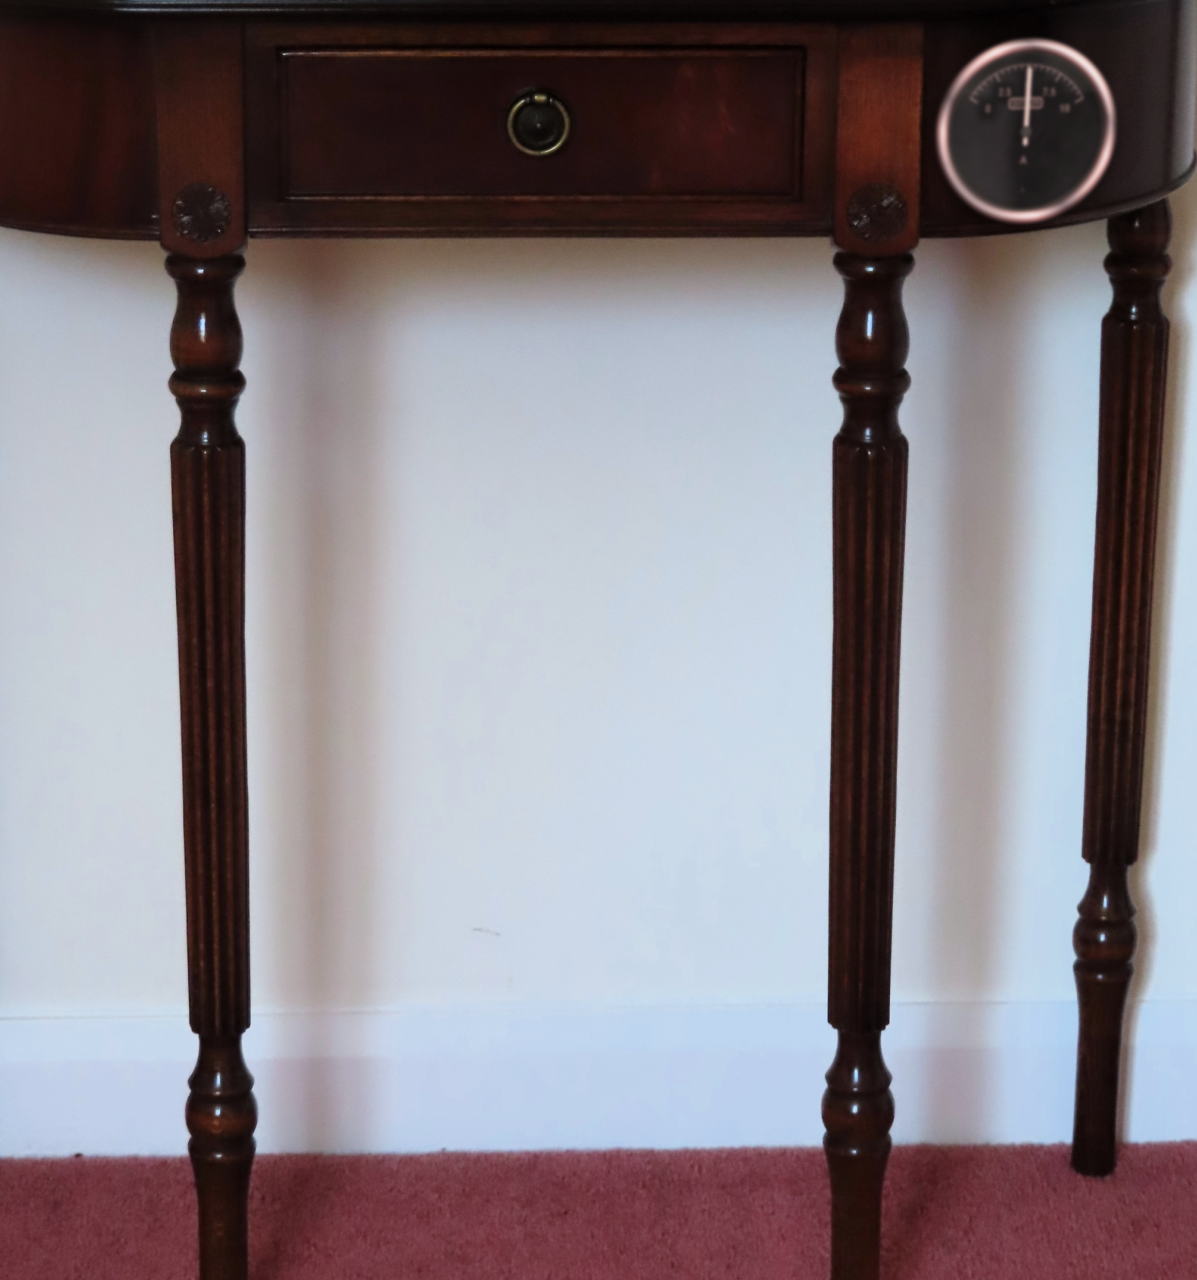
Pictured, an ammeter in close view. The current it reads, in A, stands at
5 A
